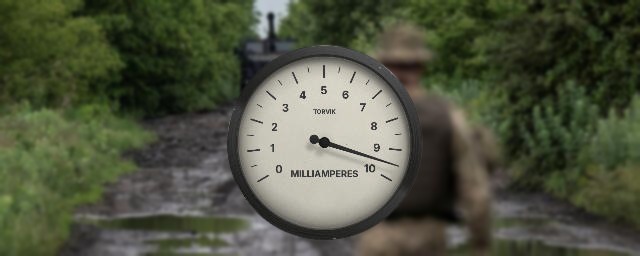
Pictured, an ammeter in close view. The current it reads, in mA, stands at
9.5 mA
